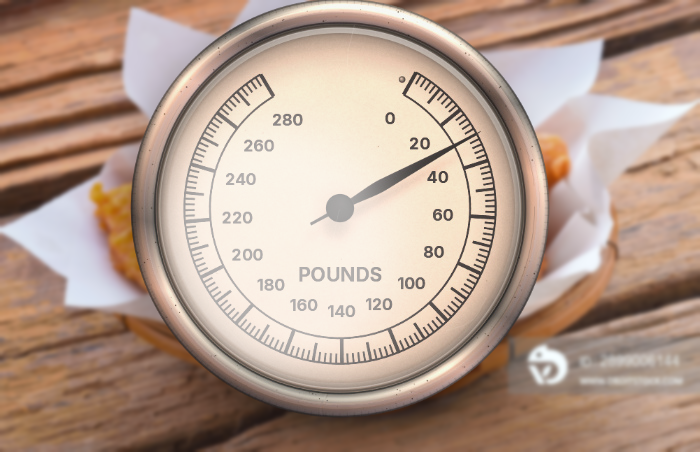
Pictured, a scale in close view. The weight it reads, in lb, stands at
30 lb
